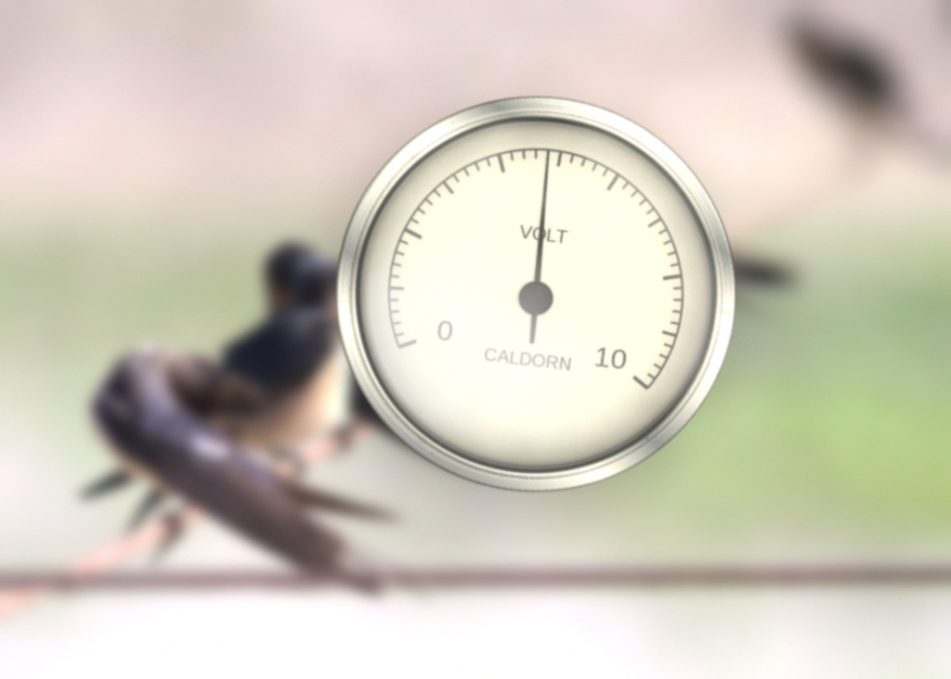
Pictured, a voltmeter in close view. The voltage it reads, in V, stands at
4.8 V
